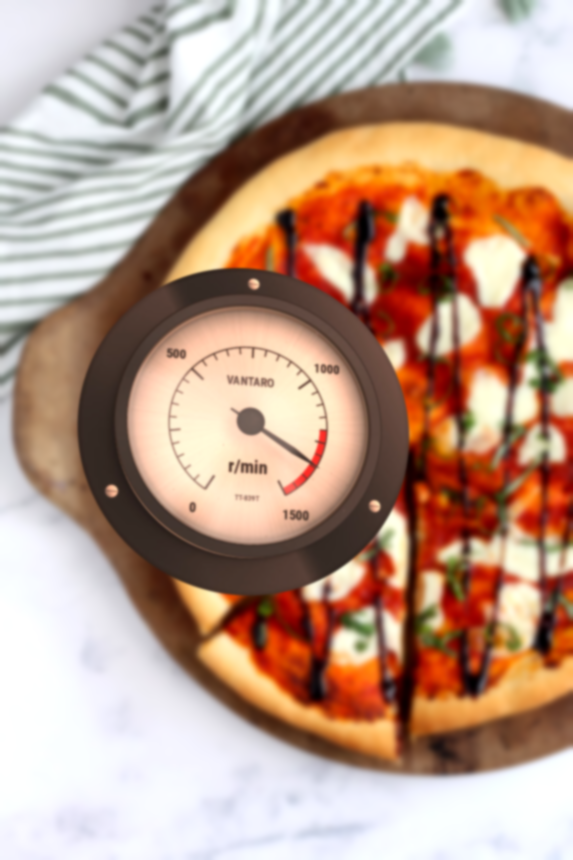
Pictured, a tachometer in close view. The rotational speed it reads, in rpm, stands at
1350 rpm
